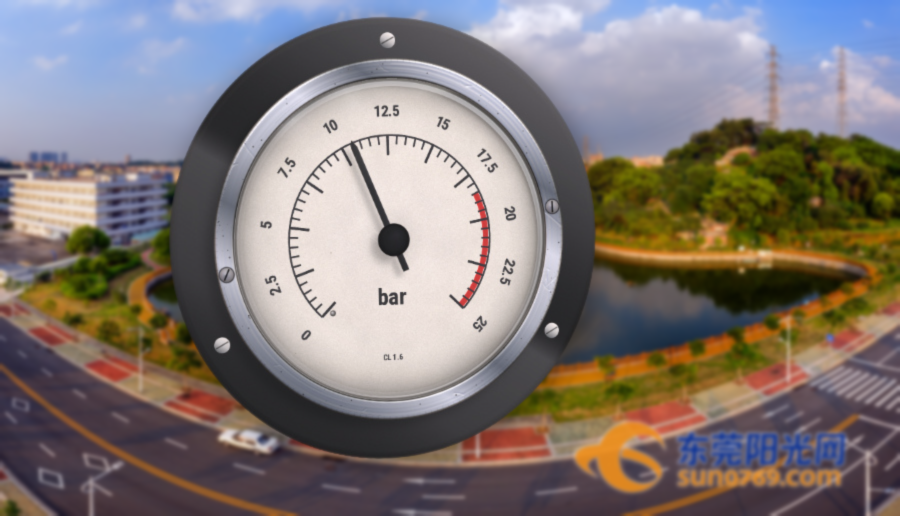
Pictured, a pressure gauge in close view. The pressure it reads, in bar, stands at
10.5 bar
